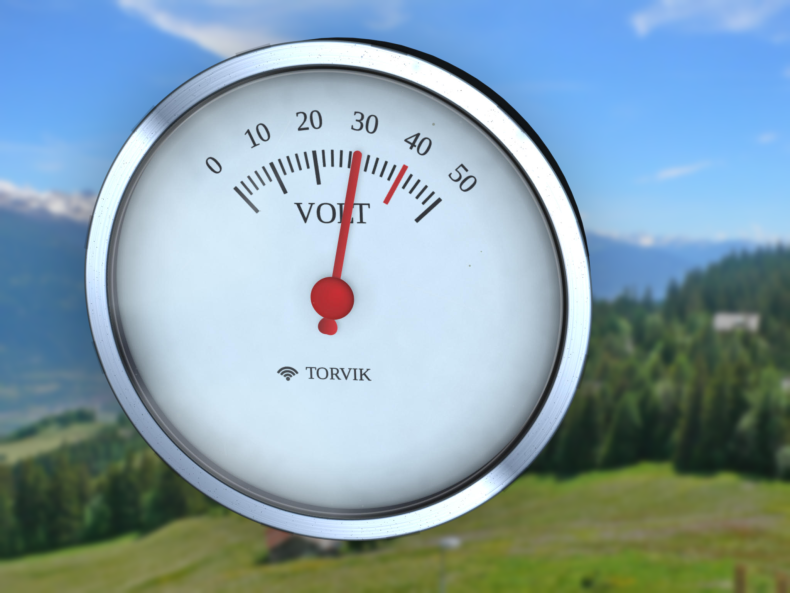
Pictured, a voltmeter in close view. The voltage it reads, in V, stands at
30 V
